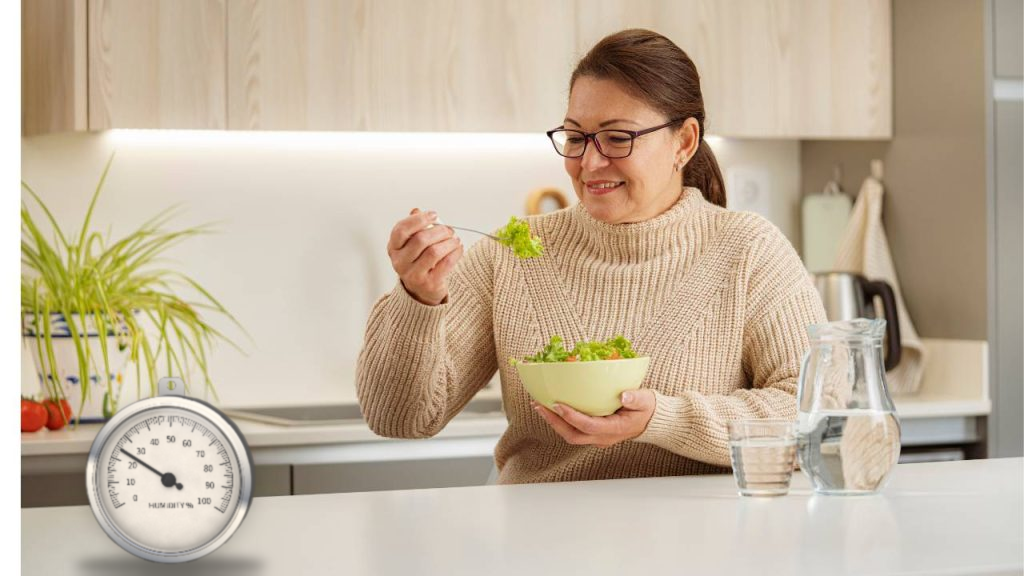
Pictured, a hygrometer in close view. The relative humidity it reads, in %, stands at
25 %
